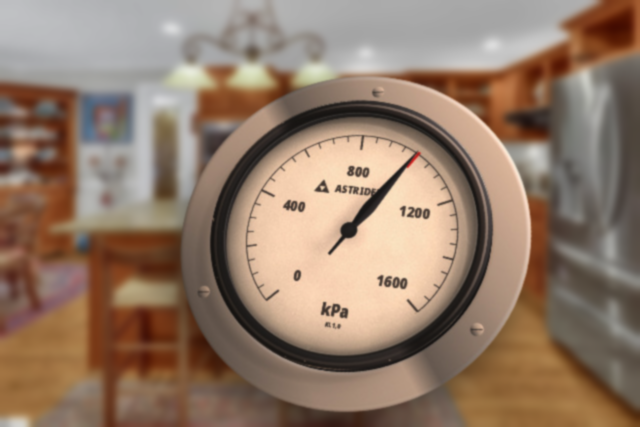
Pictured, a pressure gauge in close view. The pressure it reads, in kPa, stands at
1000 kPa
